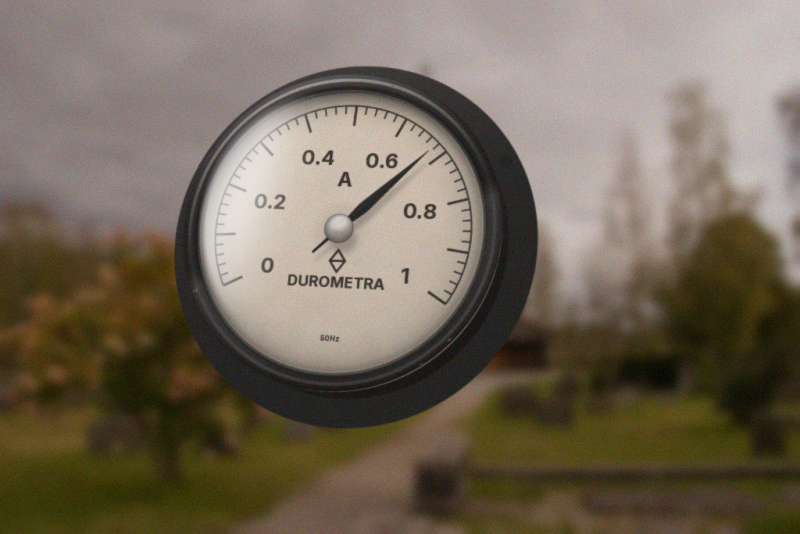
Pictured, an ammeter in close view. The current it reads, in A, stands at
0.68 A
